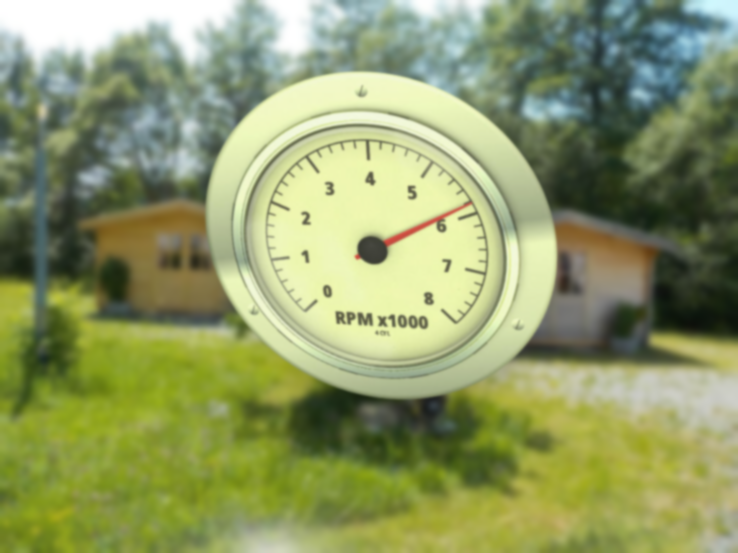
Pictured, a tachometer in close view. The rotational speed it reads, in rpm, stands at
5800 rpm
